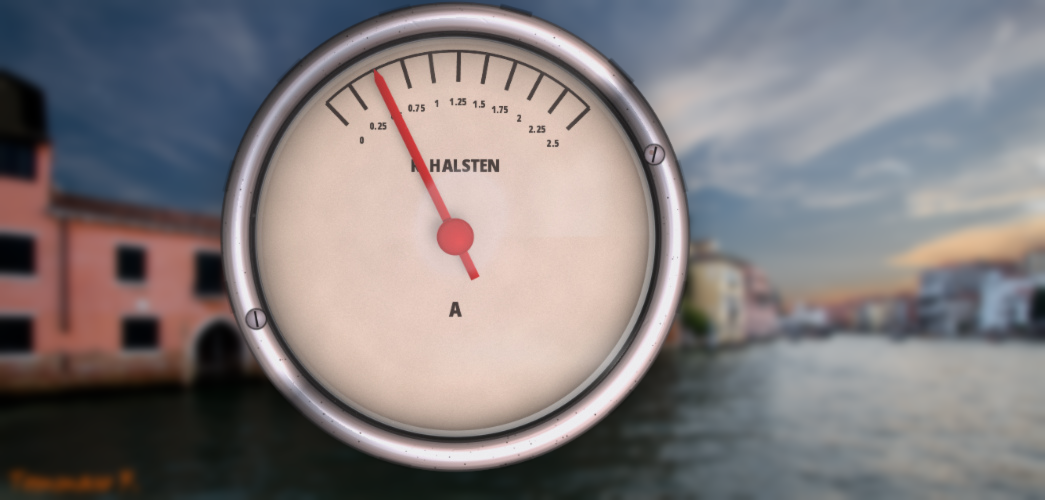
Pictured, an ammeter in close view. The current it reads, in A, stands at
0.5 A
